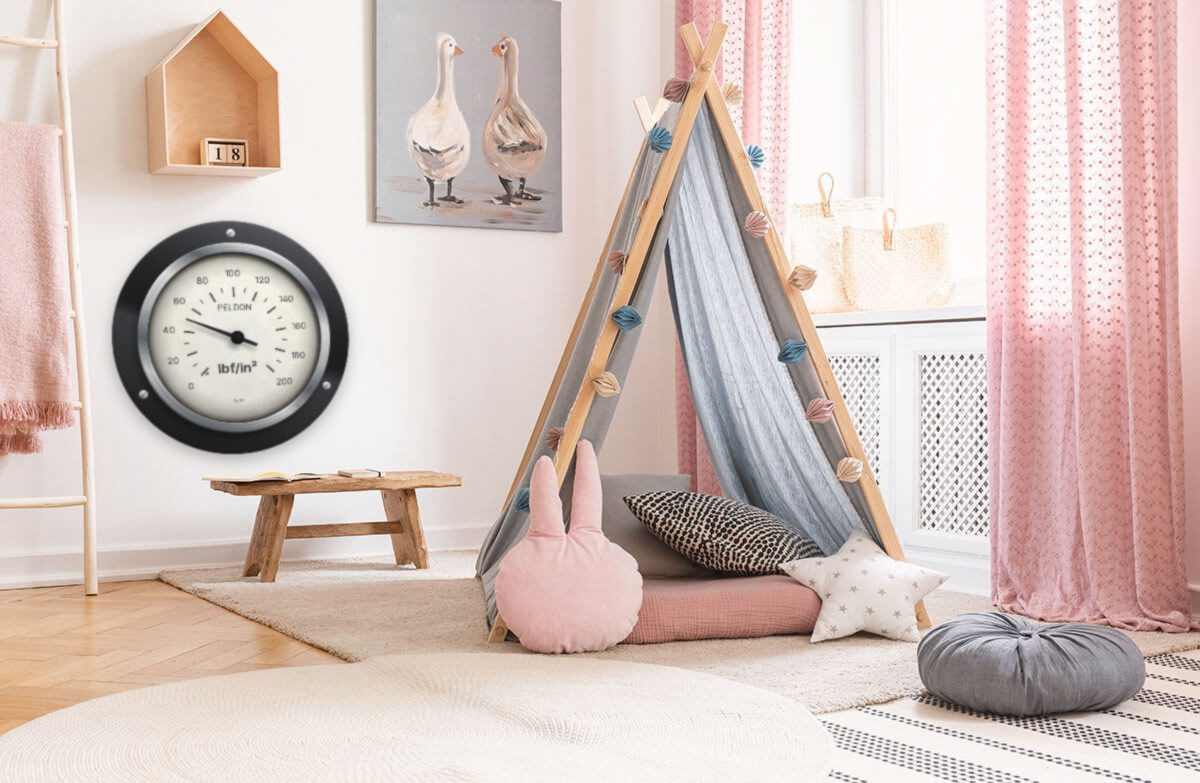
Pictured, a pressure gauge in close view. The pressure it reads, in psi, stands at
50 psi
